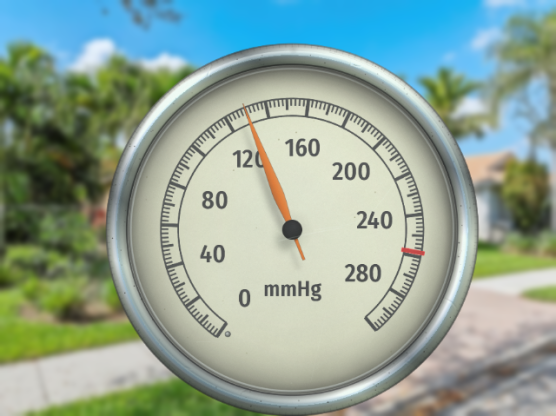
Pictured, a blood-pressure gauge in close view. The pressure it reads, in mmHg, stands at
130 mmHg
